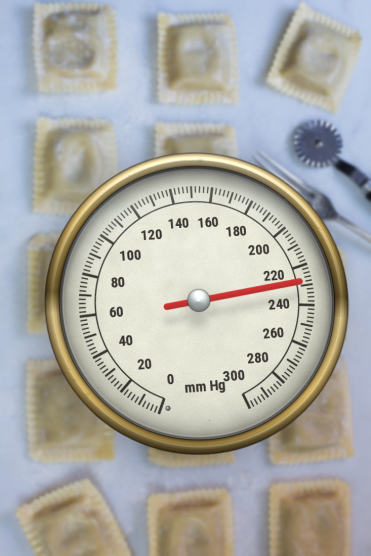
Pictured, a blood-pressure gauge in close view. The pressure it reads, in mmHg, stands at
228 mmHg
